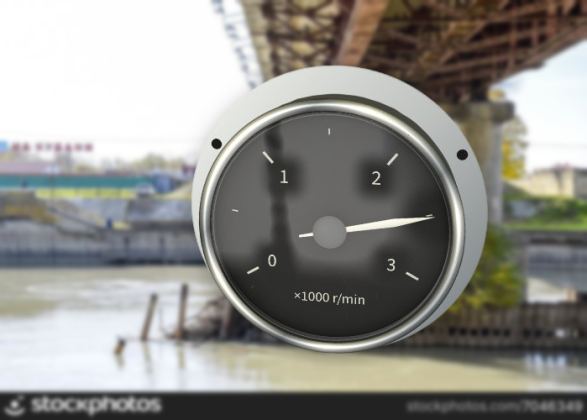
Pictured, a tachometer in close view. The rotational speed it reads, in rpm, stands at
2500 rpm
